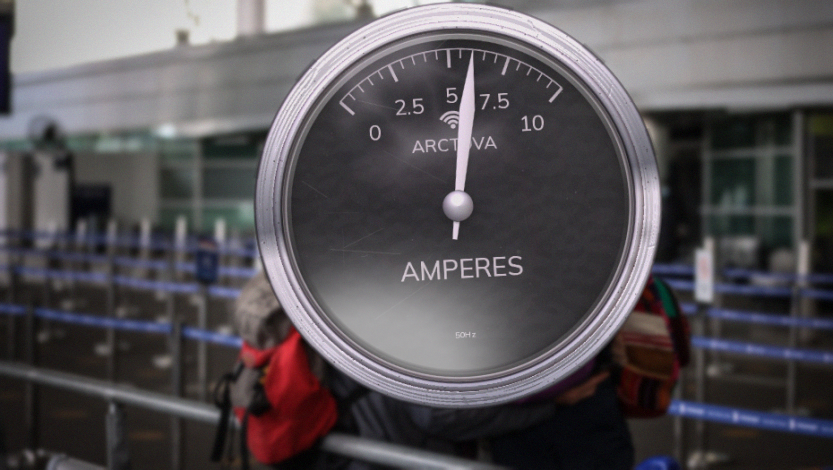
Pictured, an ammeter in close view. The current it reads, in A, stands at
6 A
